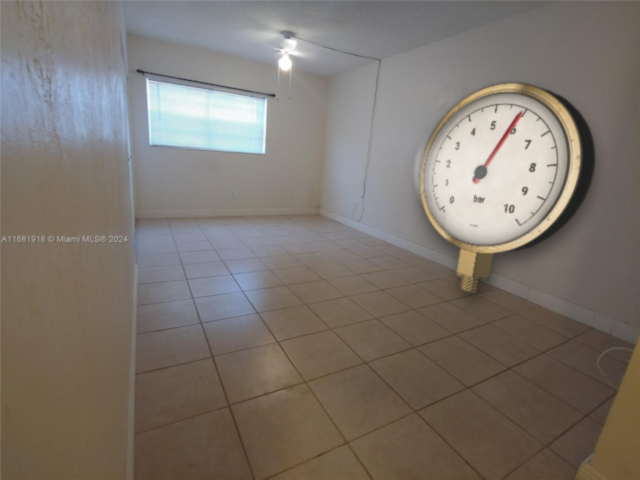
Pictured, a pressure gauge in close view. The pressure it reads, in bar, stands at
6 bar
